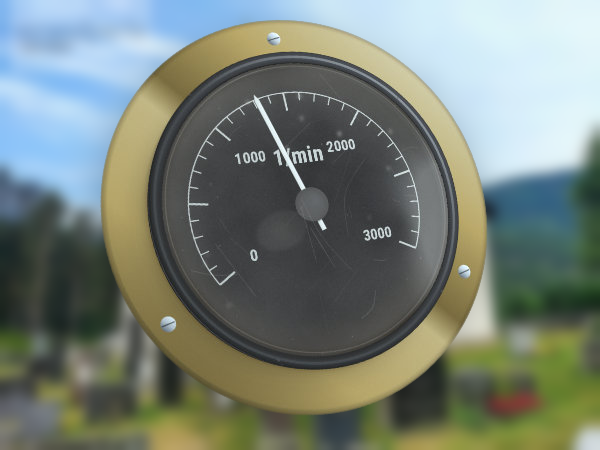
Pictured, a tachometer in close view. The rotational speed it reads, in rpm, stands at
1300 rpm
